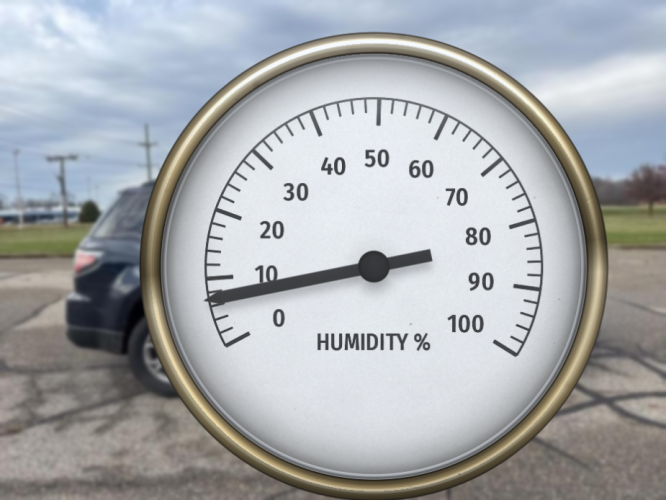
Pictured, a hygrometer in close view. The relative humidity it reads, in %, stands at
7 %
